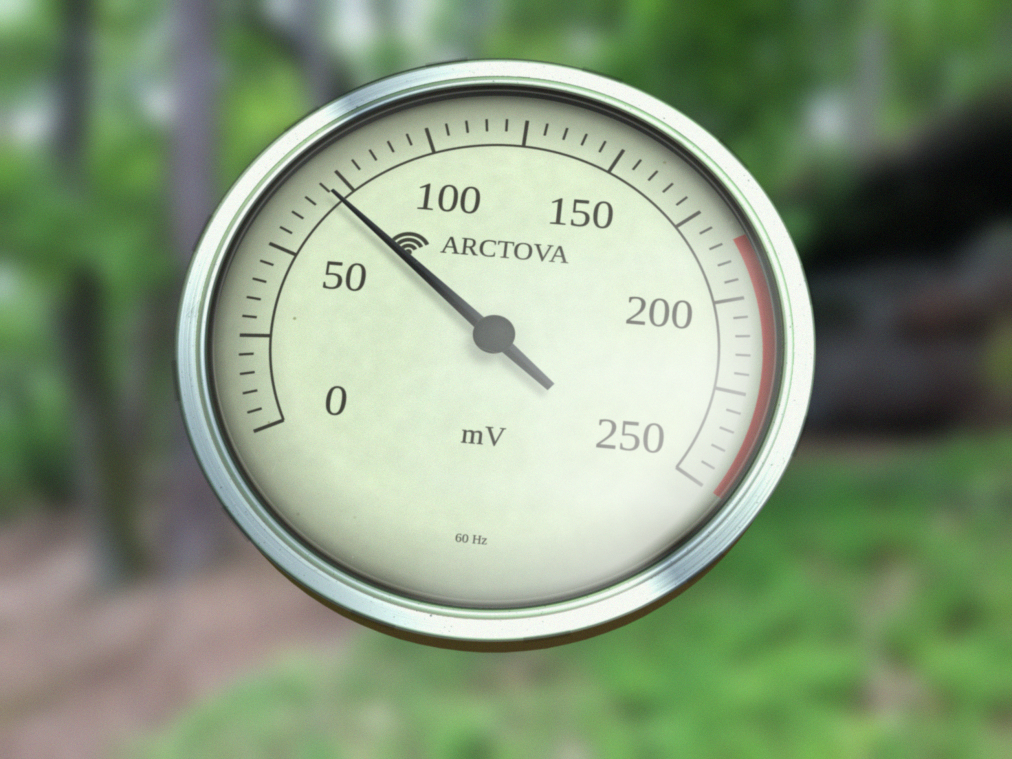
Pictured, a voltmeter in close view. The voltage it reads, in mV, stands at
70 mV
